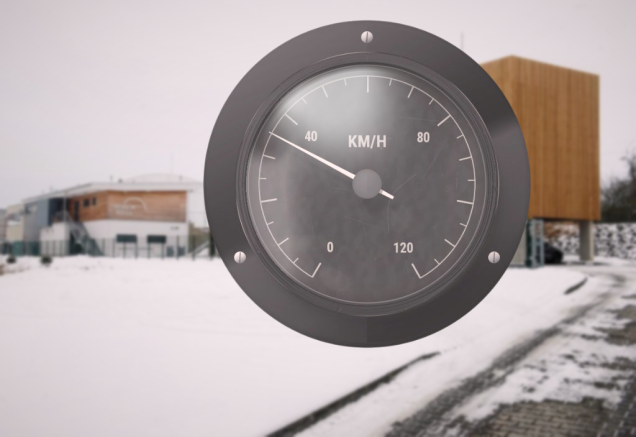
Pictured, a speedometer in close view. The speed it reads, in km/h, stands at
35 km/h
